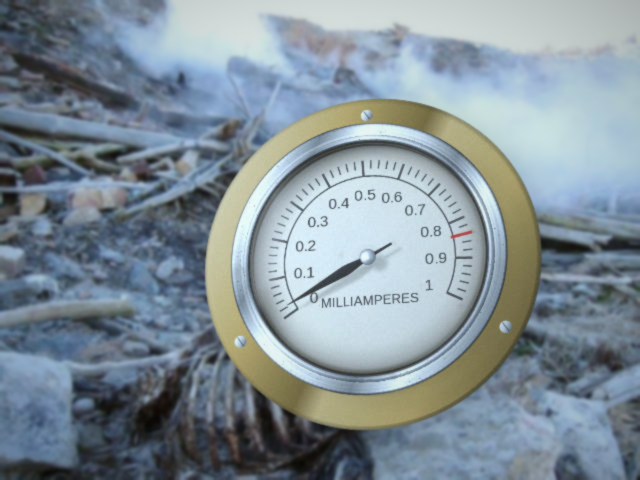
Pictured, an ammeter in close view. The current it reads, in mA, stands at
0.02 mA
